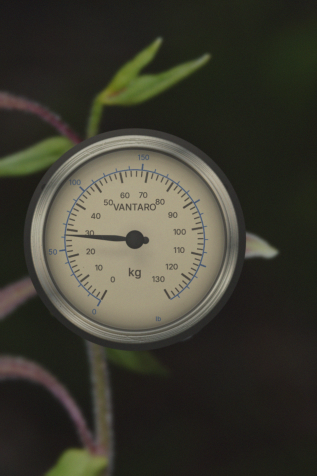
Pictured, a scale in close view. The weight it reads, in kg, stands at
28 kg
